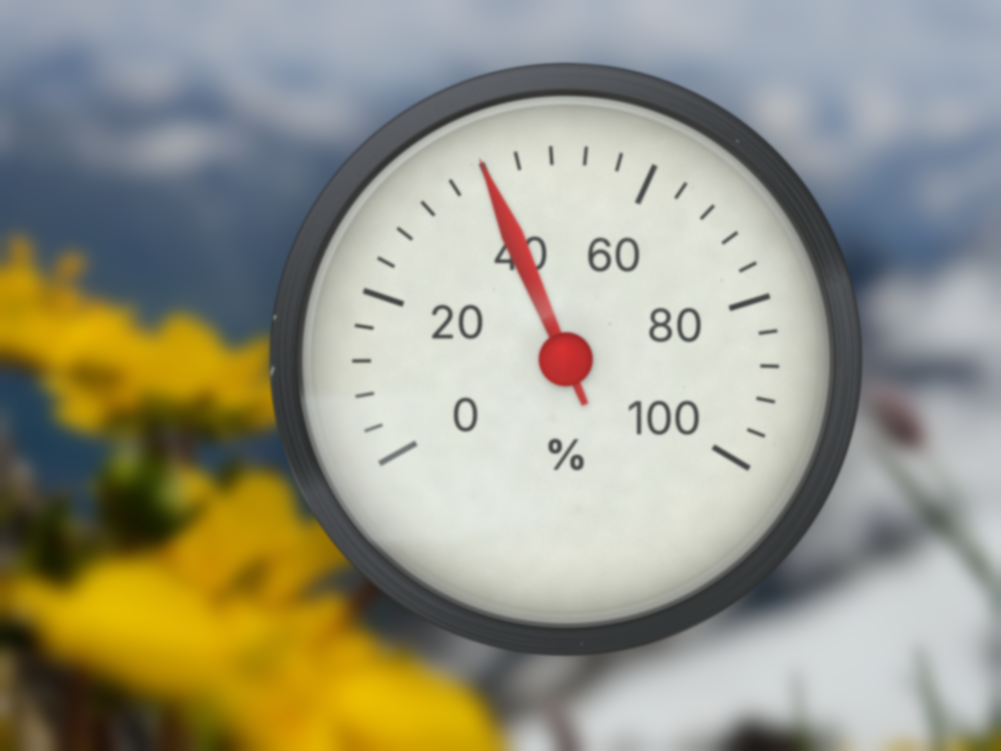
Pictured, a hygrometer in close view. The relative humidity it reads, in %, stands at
40 %
